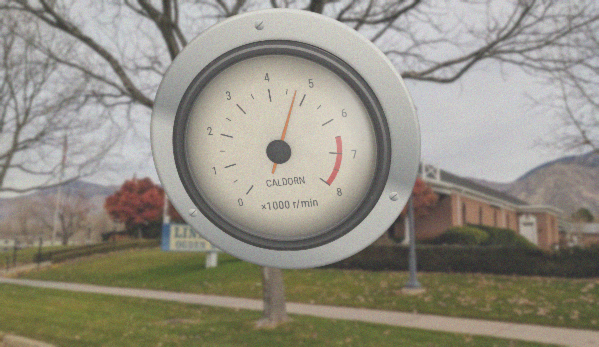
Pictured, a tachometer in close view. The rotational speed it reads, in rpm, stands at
4750 rpm
